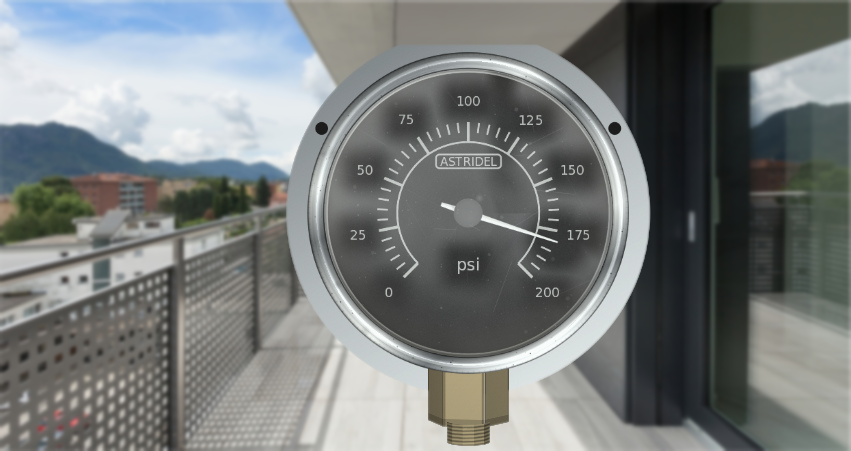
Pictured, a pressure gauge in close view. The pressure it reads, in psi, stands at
180 psi
